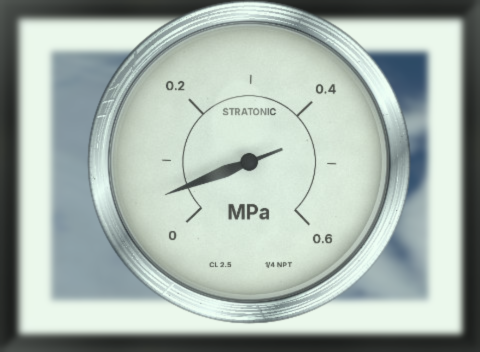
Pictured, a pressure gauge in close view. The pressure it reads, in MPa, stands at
0.05 MPa
